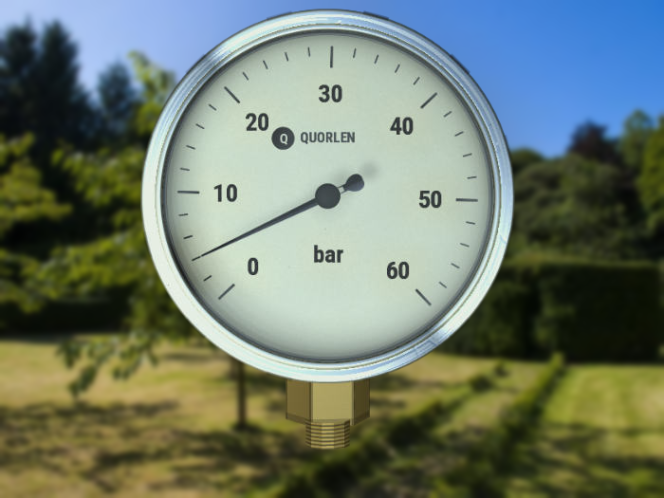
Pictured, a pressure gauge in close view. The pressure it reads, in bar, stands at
4 bar
